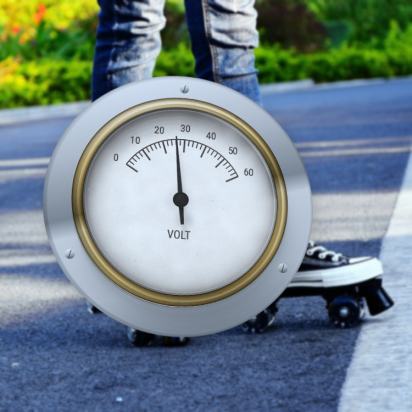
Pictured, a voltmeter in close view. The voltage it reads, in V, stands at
26 V
